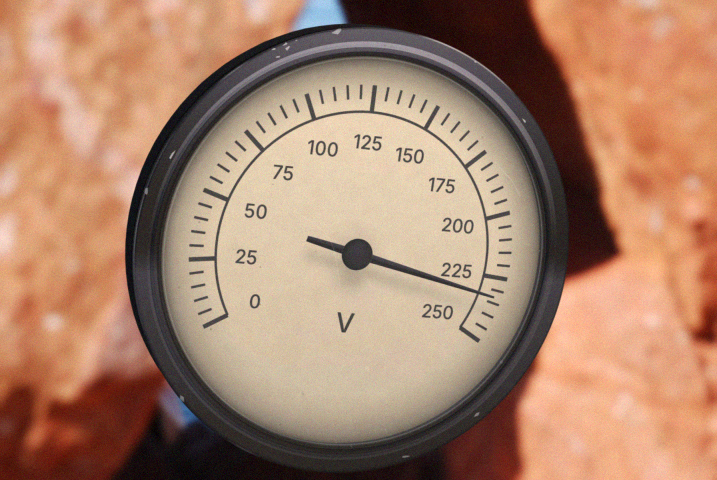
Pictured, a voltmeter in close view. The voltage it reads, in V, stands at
232.5 V
